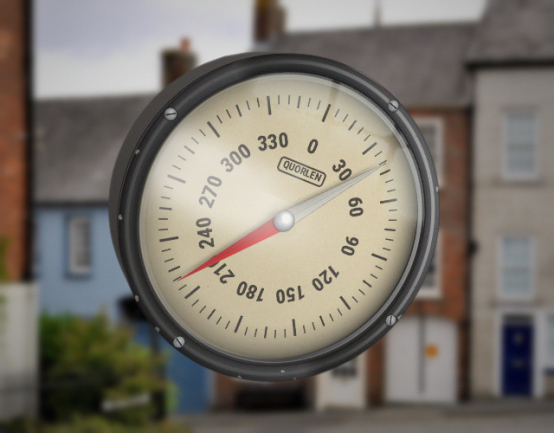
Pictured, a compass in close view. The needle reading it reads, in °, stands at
220 °
